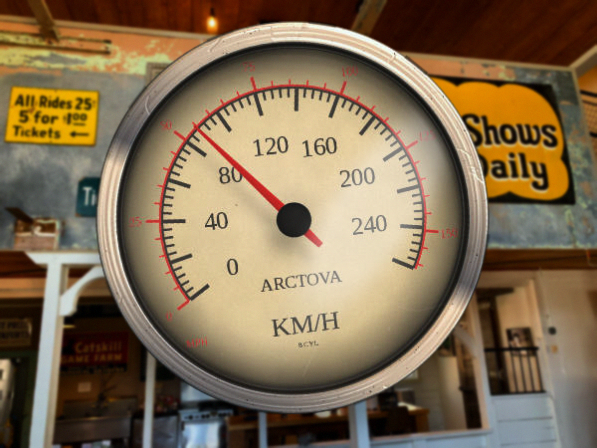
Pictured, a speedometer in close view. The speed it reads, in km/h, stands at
88 km/h
